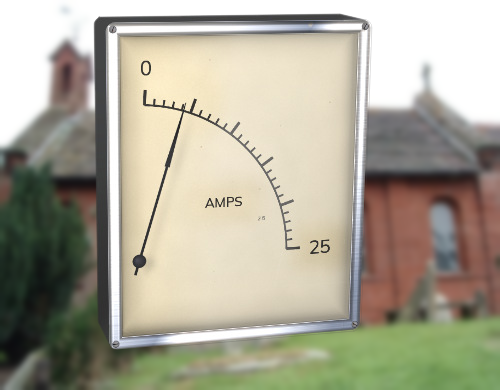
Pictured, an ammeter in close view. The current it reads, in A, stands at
4 A
